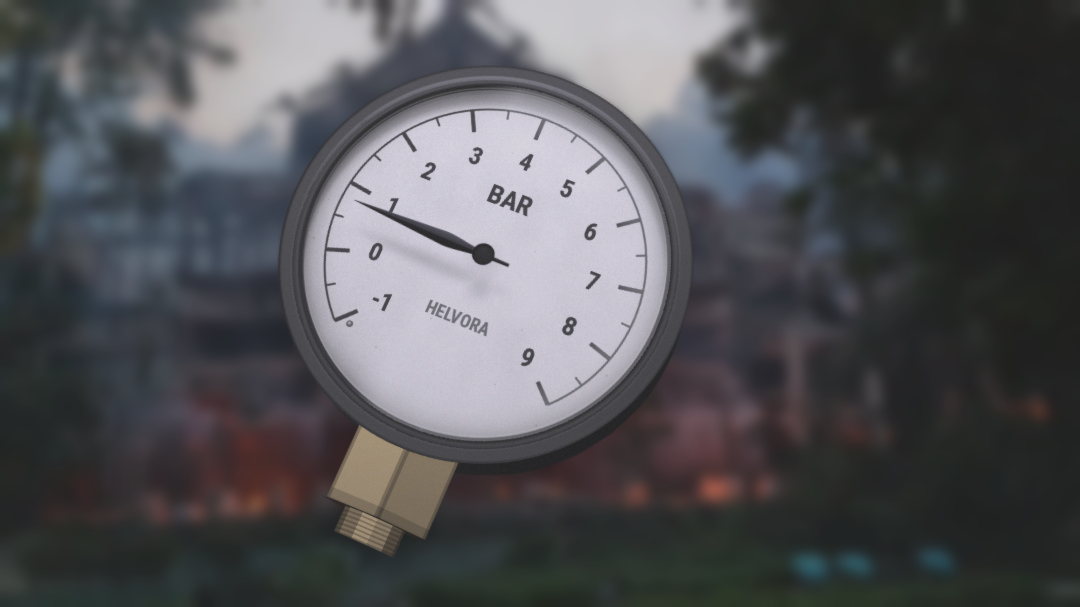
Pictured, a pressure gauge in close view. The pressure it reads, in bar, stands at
0.75 bar
